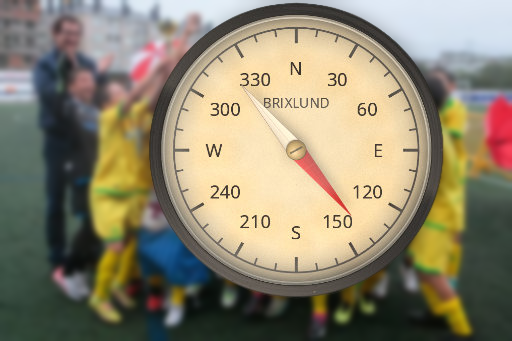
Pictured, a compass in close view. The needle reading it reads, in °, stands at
140 °
